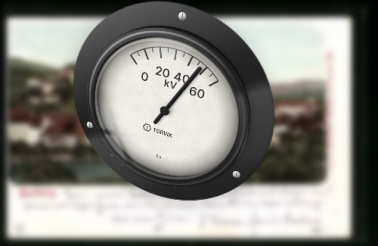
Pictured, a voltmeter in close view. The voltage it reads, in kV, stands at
47.5 kV
